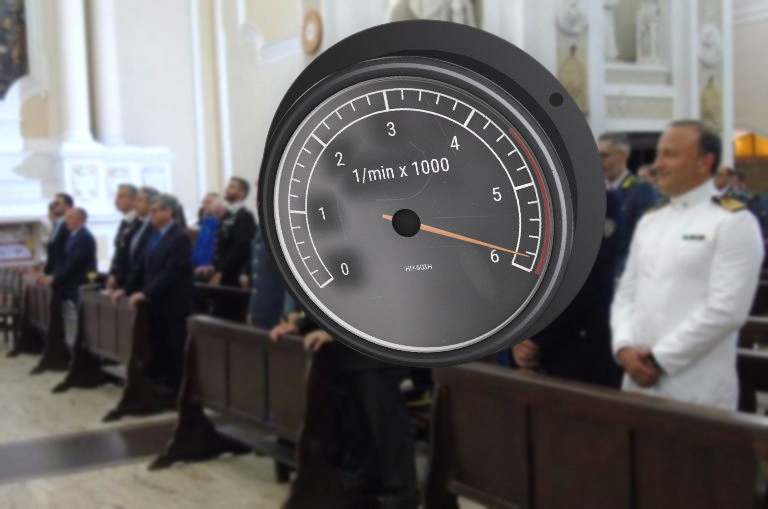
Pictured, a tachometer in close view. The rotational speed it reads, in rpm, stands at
5800 rpm
